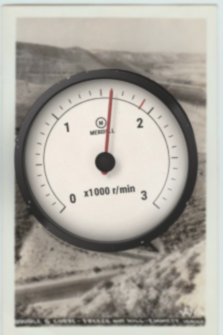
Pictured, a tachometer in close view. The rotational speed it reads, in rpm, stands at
1600 rpm
